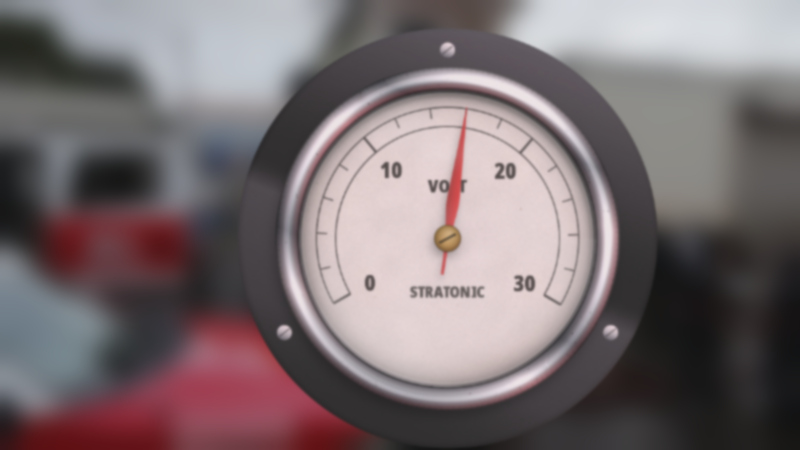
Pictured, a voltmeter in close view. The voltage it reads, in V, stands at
16 V
